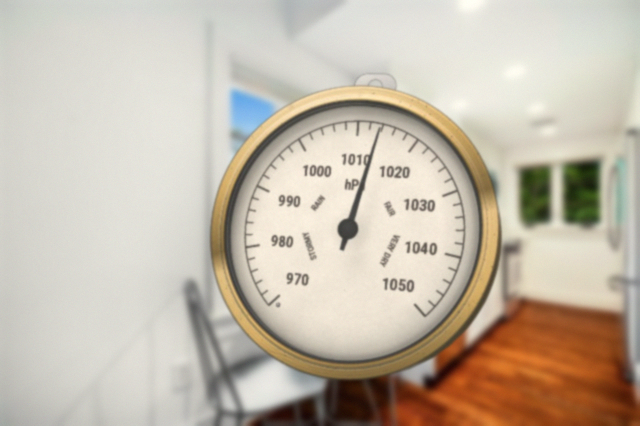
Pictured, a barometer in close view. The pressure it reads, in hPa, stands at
1014 hPa
